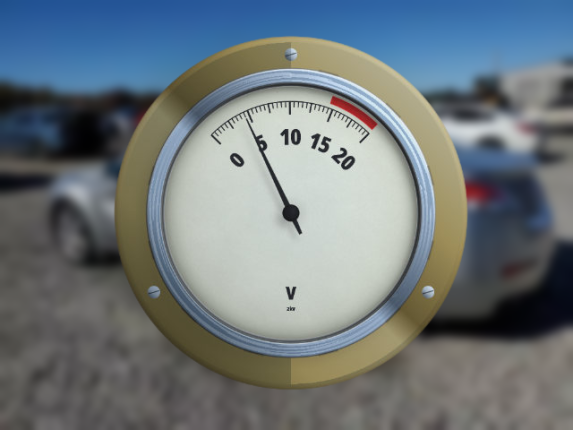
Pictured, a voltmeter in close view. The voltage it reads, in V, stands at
4.5 V
